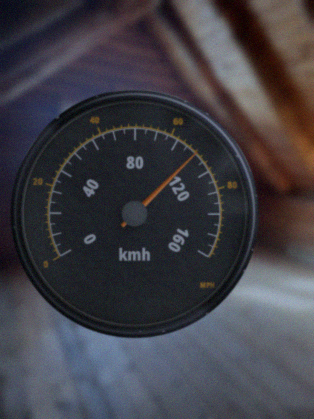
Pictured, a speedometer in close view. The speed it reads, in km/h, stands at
110 km/h
